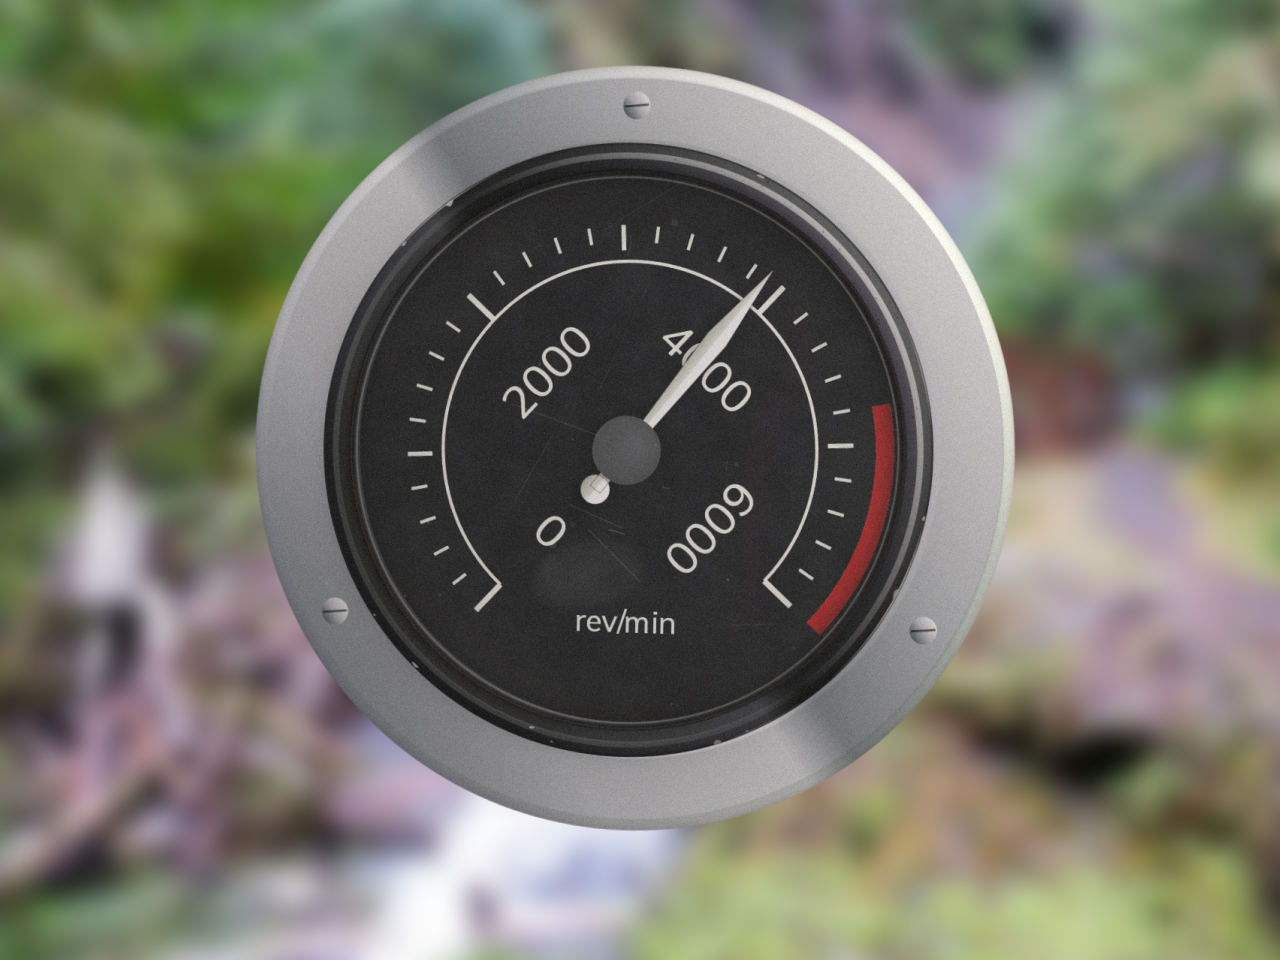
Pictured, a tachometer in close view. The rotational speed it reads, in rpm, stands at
3900 rpm
